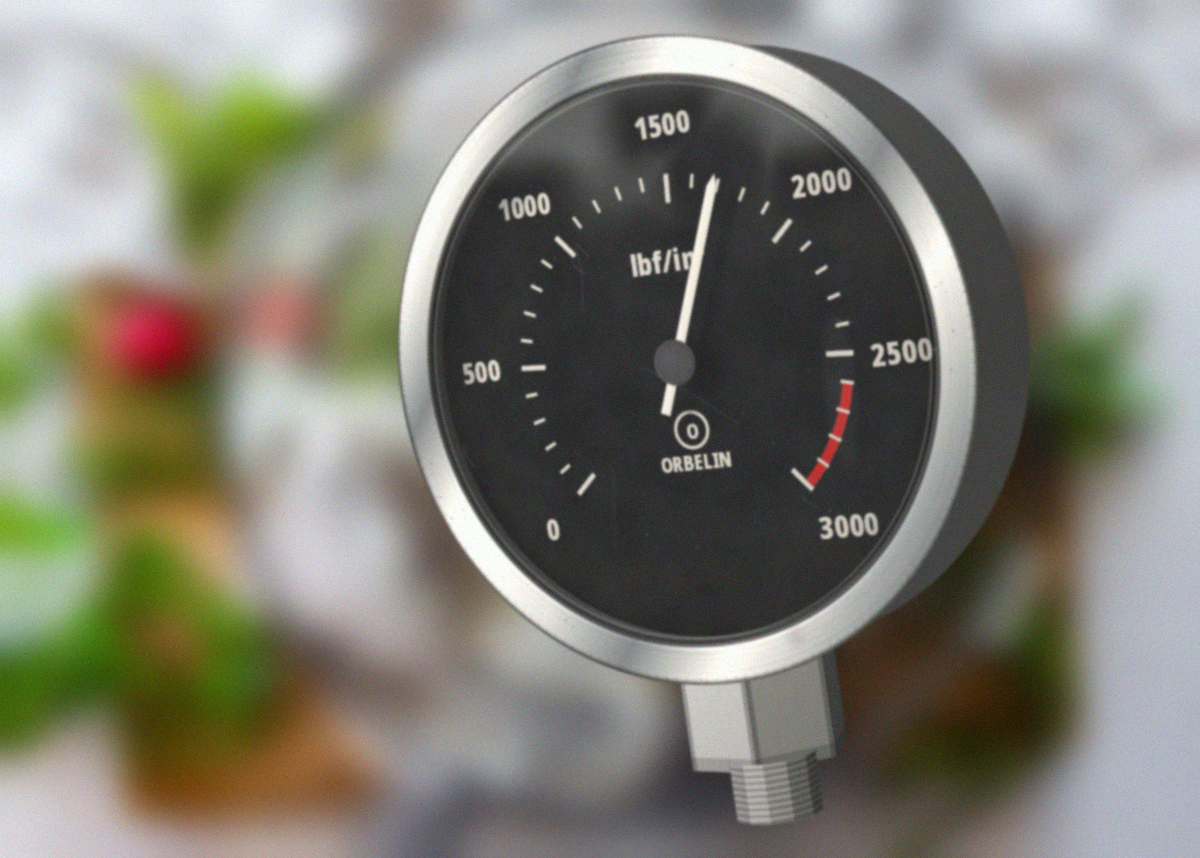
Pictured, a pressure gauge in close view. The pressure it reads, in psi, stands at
1700 psi
